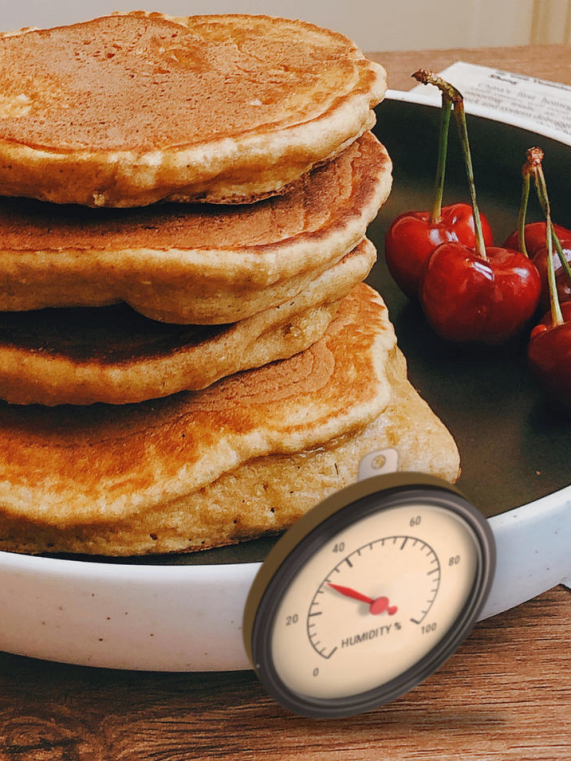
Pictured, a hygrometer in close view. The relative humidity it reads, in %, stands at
32 %
